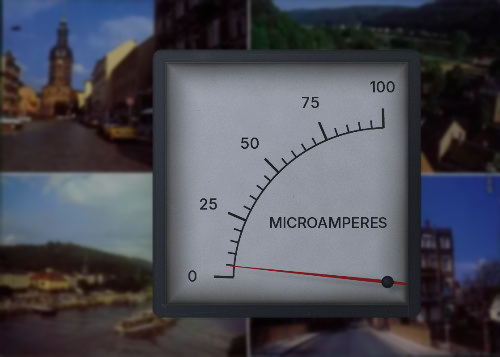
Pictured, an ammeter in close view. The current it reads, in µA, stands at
5 µA
